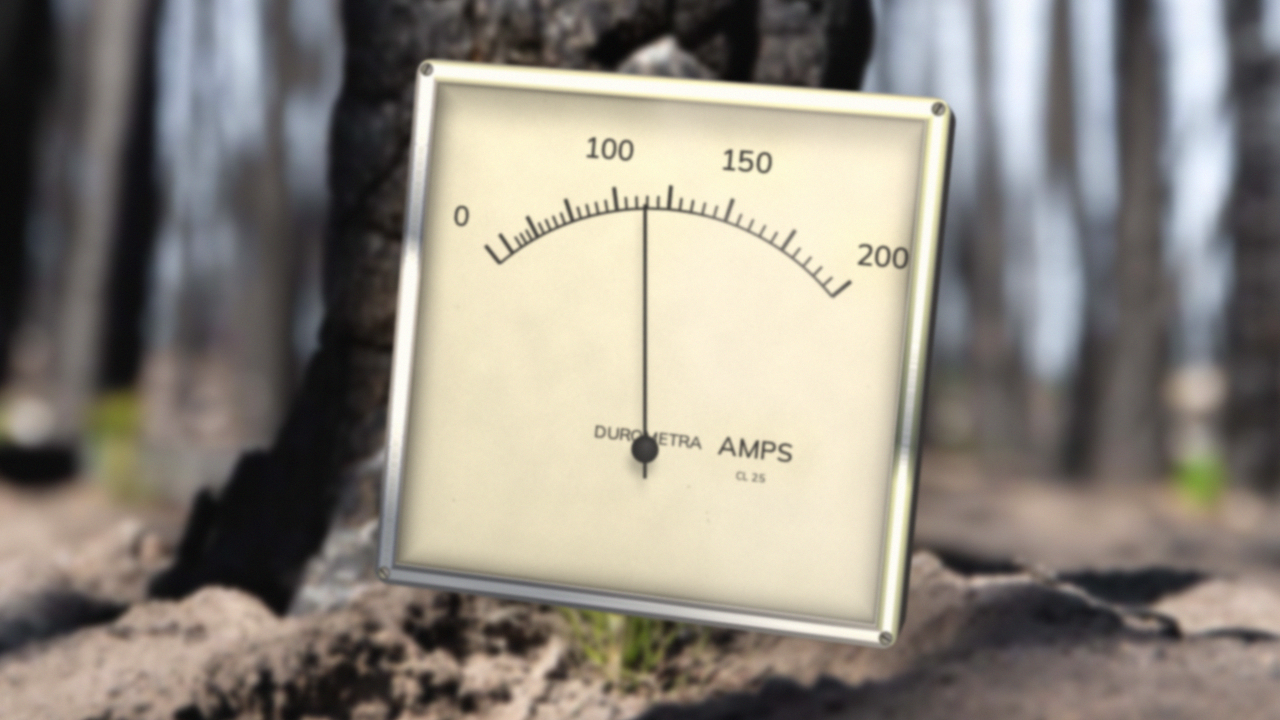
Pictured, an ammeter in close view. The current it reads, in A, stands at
115 A
